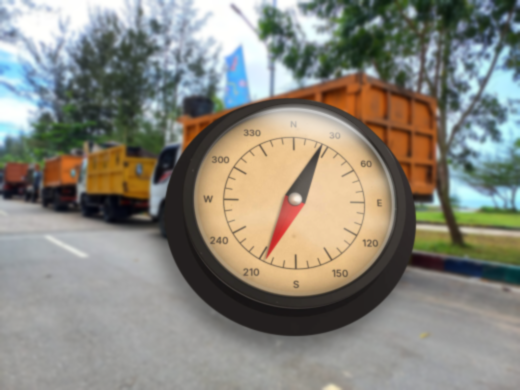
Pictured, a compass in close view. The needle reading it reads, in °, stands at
205 °
